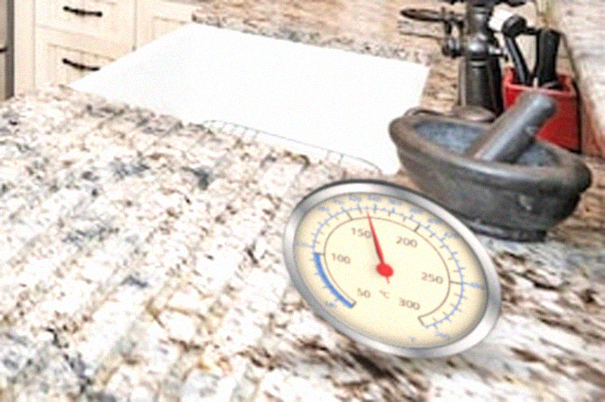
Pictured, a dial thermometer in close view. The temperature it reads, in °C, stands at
165 °C
